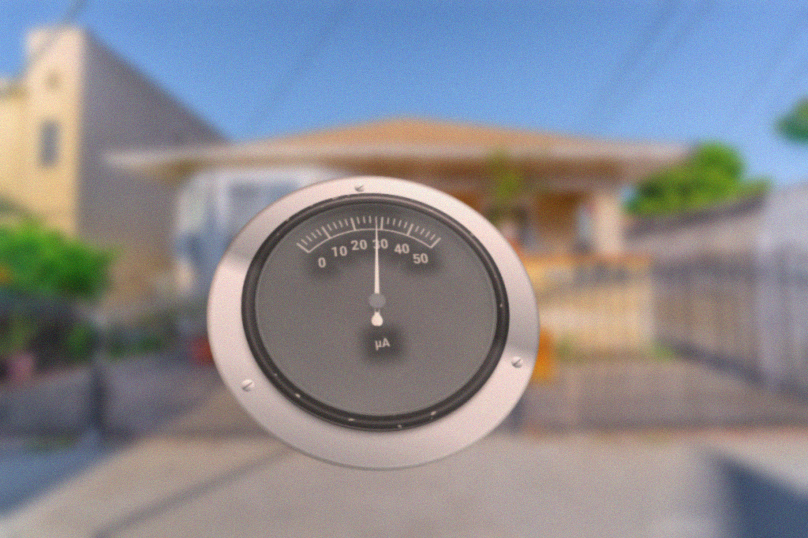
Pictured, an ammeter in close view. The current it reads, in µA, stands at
28 µA
